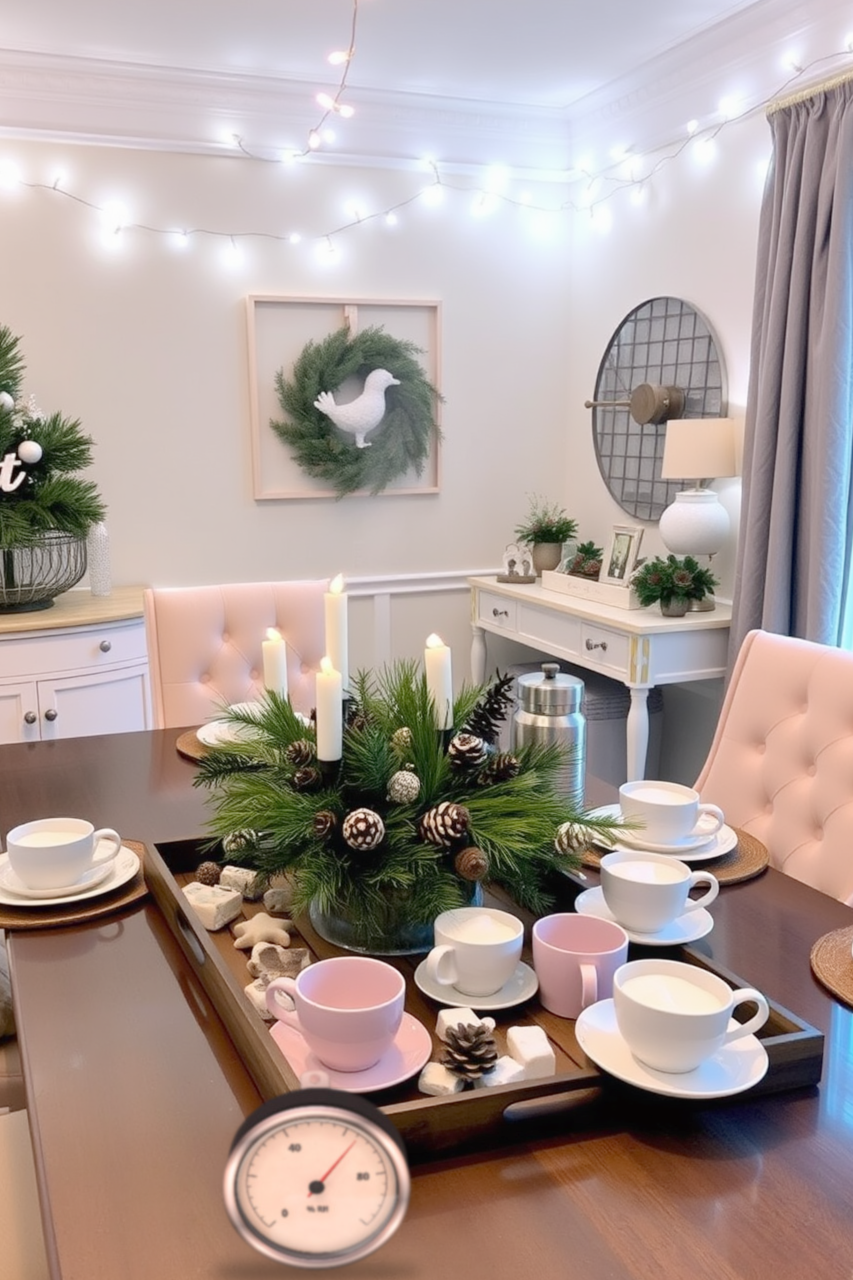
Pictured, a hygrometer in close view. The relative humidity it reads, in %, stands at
64 %
